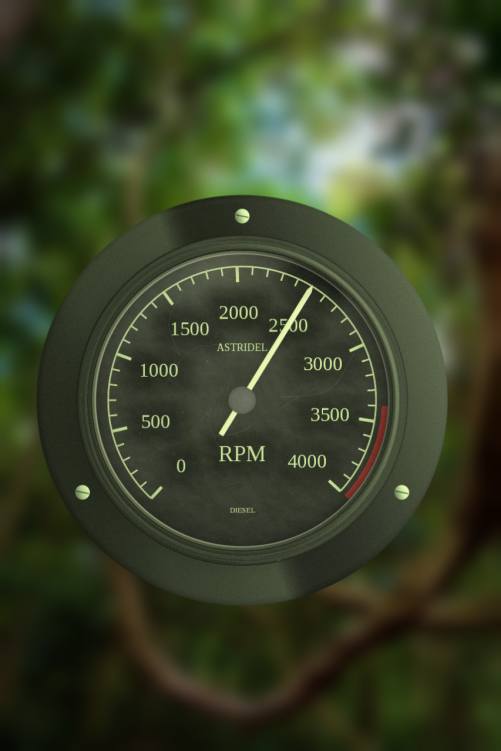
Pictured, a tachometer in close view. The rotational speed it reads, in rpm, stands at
2500 rpm
